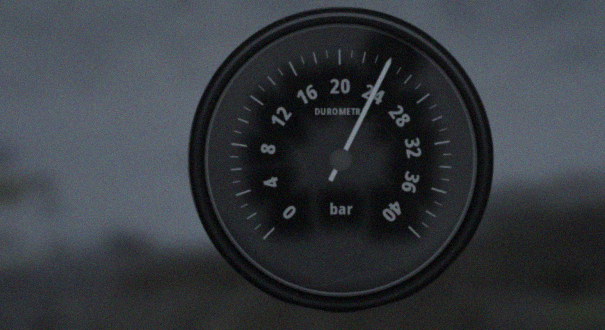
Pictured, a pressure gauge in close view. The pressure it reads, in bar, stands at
24 bar
